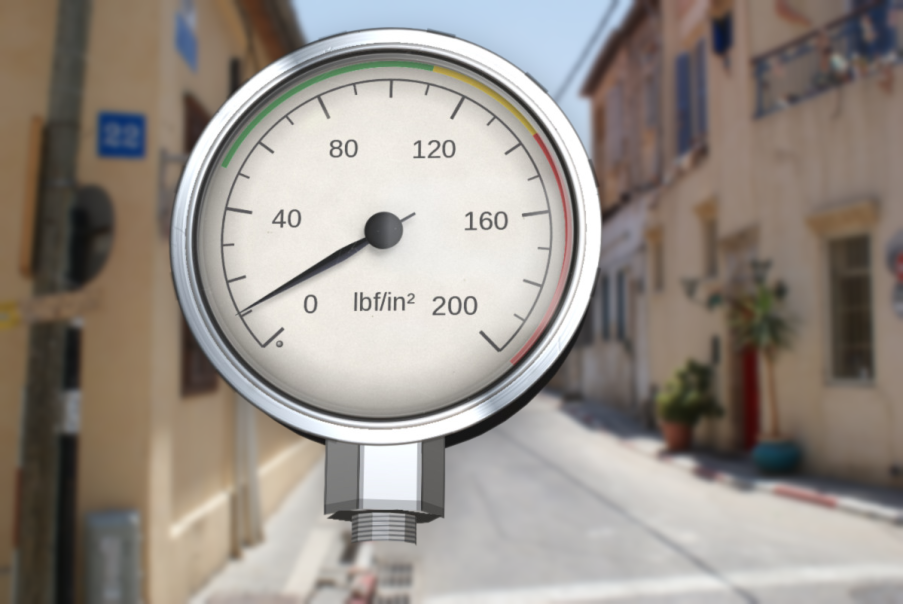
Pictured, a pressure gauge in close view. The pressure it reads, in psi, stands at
10 psi
